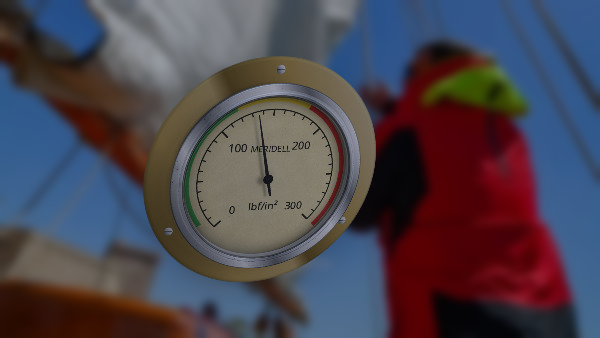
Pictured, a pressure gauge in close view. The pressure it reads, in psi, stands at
135 psi
